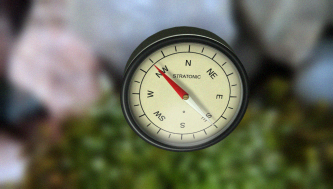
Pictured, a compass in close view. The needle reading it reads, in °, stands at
315 °
